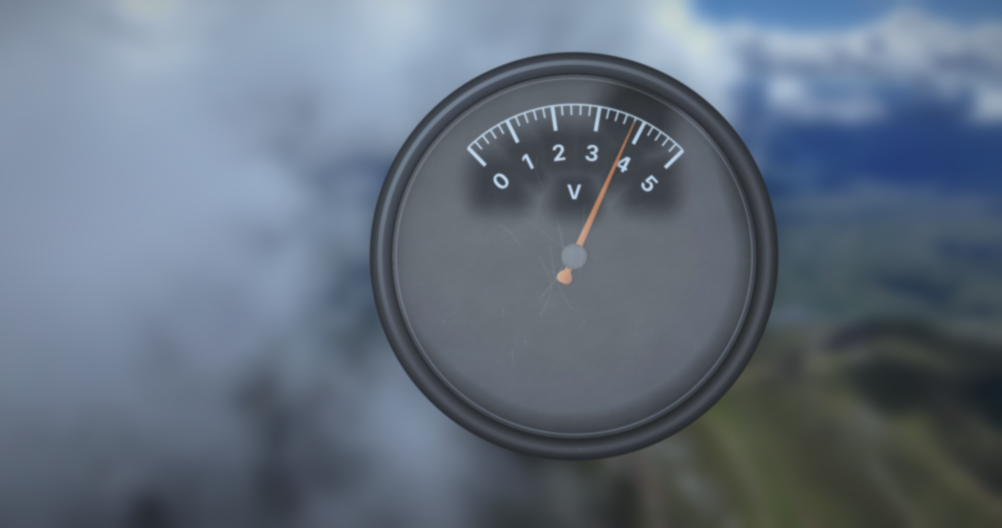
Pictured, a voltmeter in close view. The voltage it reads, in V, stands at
3.8 V
